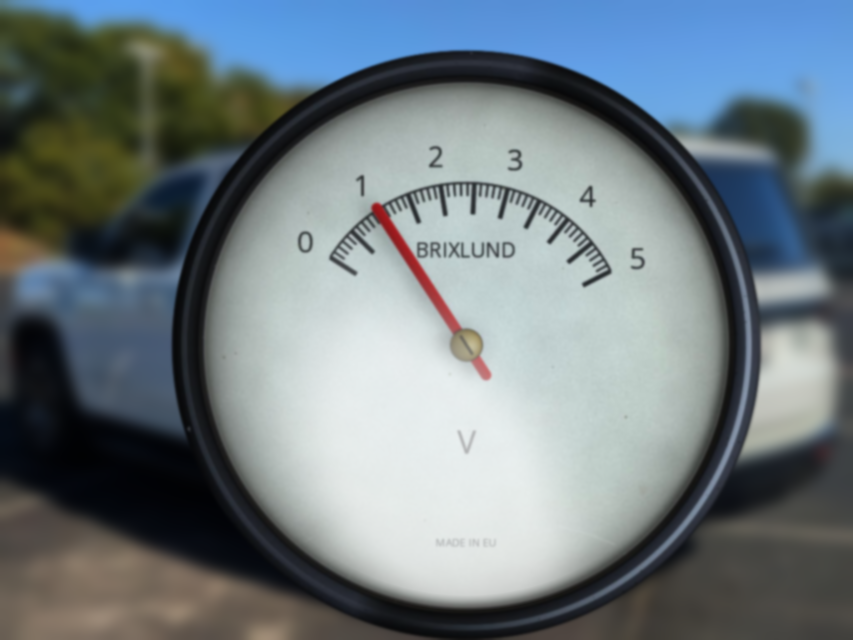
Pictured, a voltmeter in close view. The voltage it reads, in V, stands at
1 V
